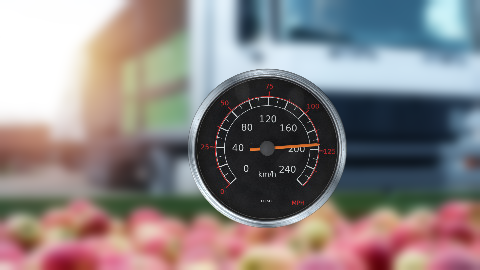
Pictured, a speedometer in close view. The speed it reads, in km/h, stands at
195 km/h
